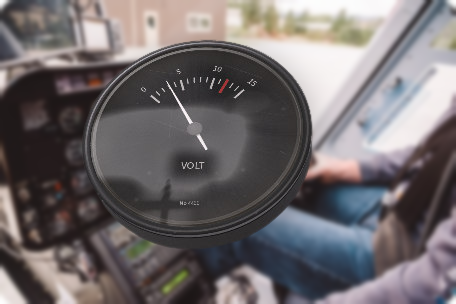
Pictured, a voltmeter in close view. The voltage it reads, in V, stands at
3 V
